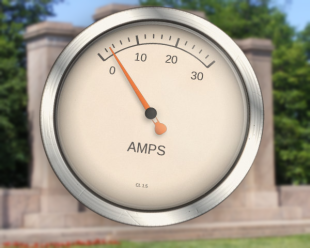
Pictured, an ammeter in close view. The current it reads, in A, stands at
3 A
